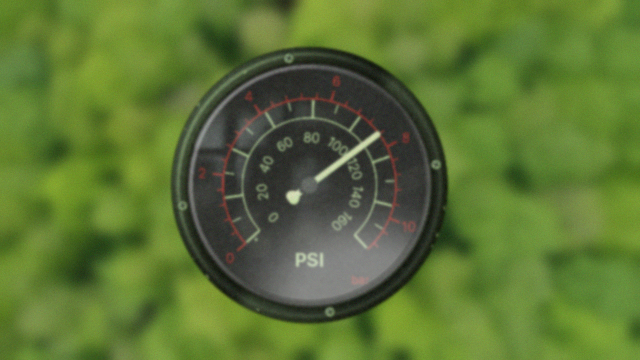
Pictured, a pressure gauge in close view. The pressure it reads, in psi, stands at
110 psi
